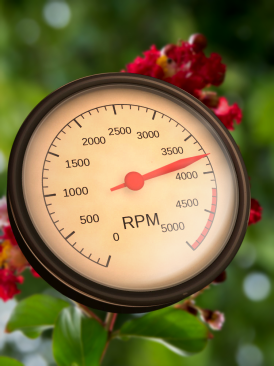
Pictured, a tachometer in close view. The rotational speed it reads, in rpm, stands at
3800 rpm
